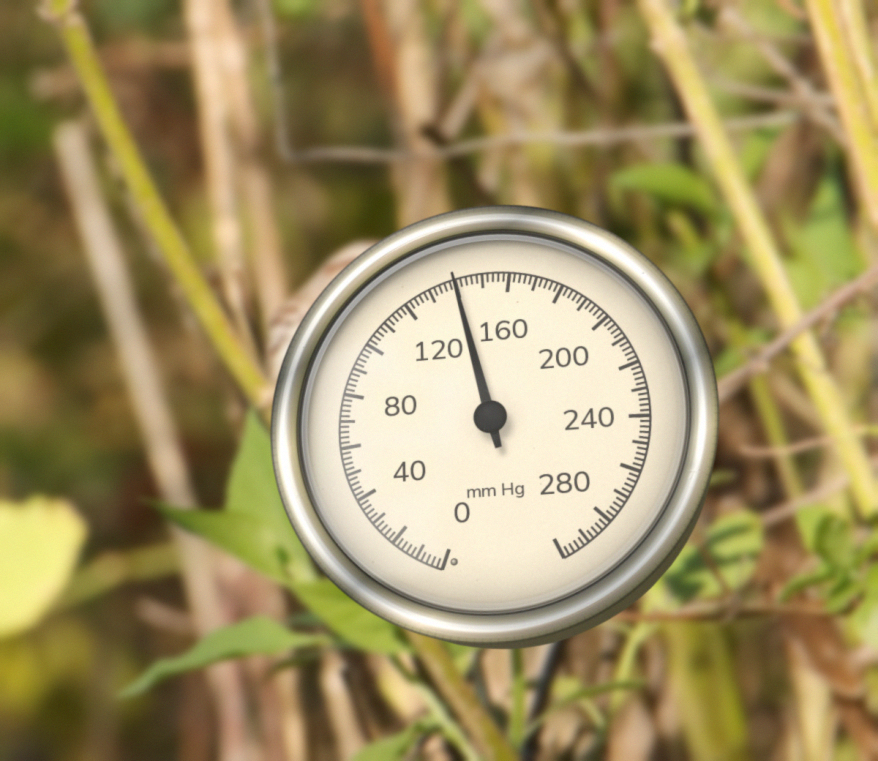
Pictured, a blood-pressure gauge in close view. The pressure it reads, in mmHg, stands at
140 mmHg
